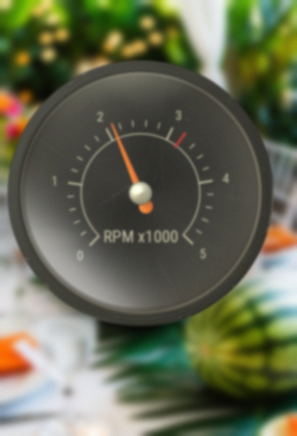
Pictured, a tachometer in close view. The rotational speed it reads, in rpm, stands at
2100 rpm
